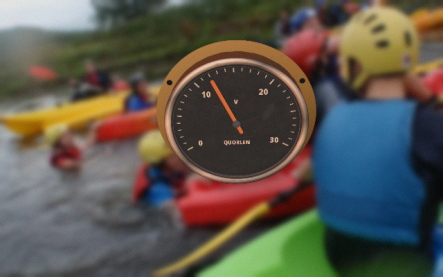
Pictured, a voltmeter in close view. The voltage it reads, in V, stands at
12 V
